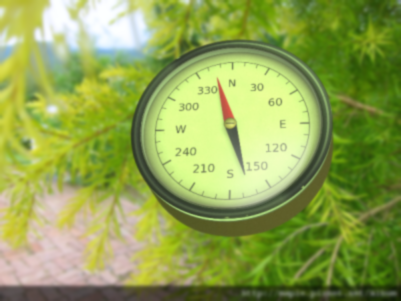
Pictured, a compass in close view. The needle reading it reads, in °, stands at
345 °
